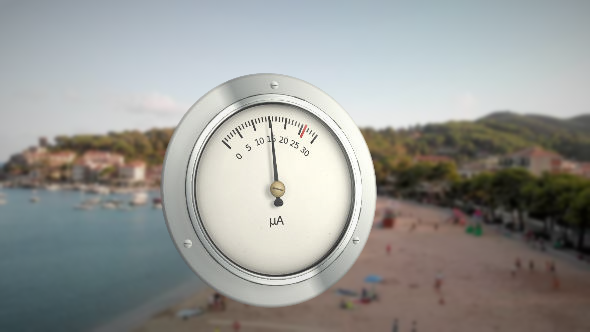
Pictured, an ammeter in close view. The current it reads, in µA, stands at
15 µA
